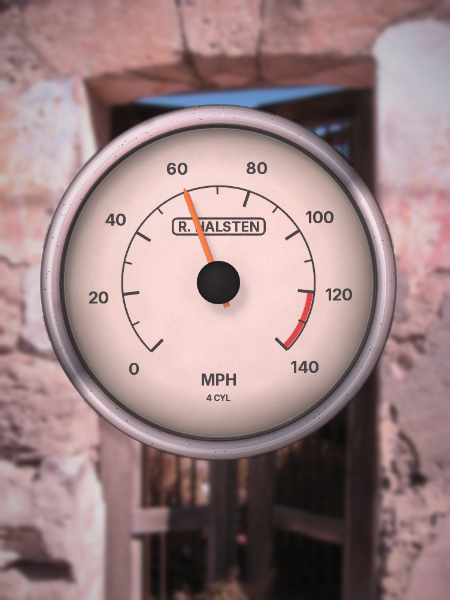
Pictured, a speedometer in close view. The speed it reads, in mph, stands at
60 mph
